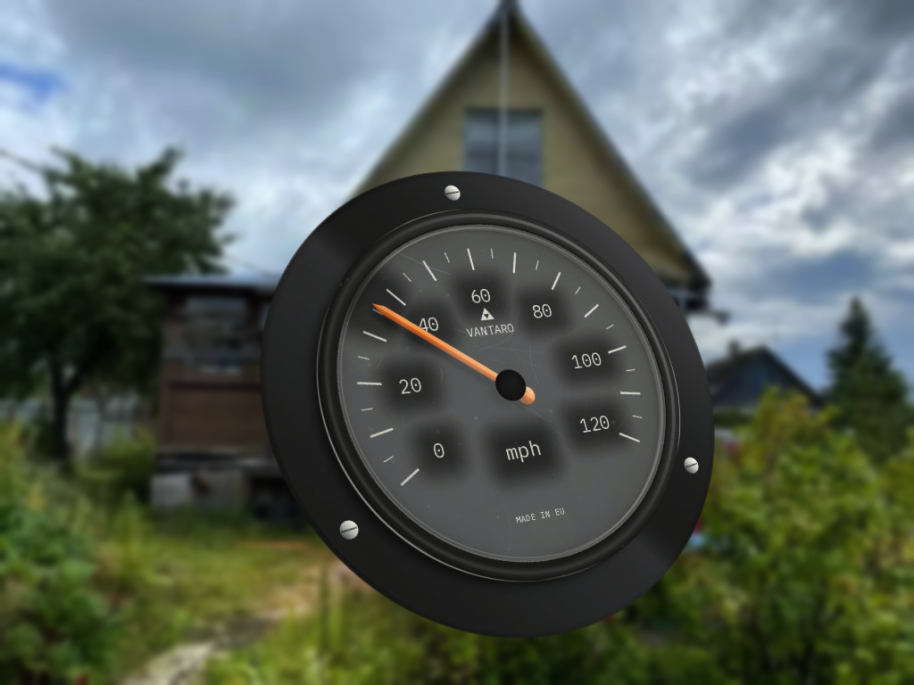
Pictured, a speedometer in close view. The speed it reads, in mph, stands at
35 mph
